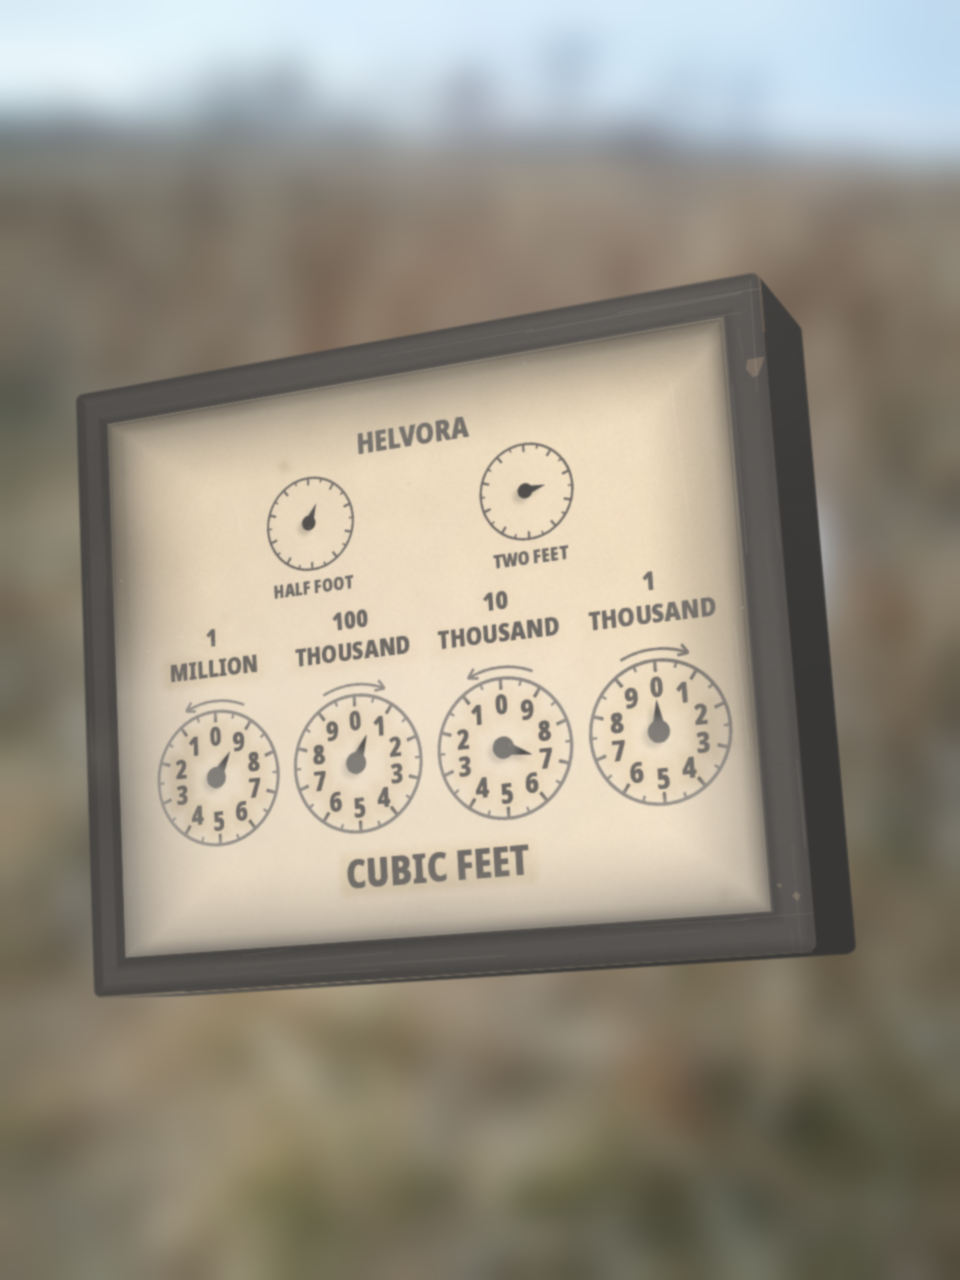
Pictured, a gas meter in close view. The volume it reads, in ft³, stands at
907000 ft³
